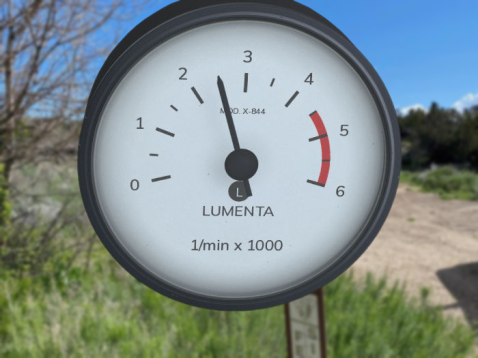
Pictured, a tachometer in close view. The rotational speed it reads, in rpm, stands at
2500 rpm
